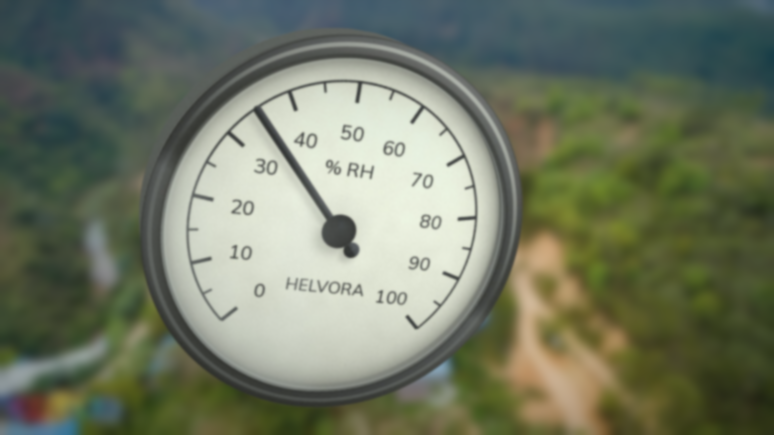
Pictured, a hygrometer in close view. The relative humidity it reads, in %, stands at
35 %
